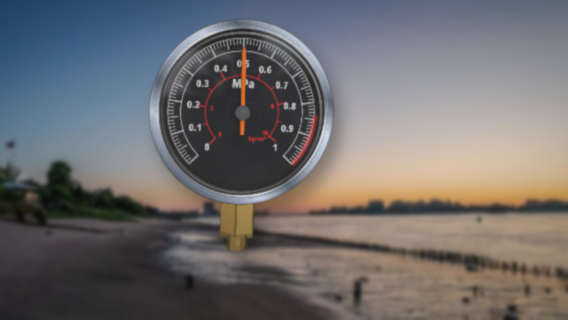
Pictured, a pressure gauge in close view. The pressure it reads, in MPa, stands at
0.5 MPa
